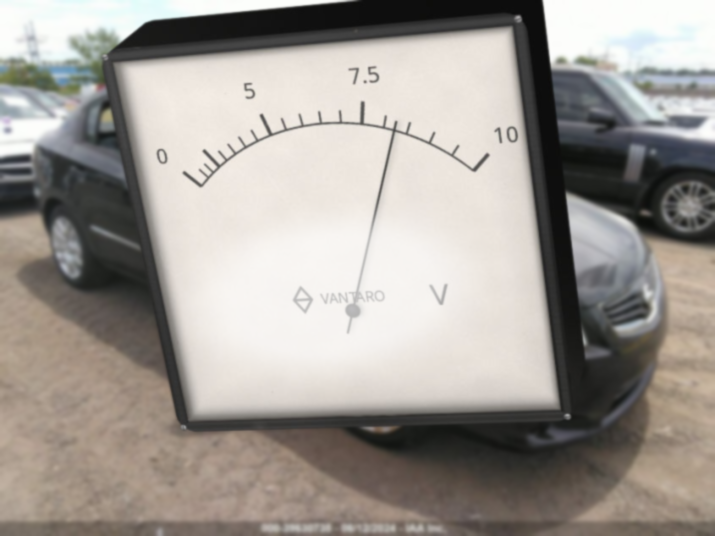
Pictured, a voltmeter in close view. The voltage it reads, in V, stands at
8.25 V
